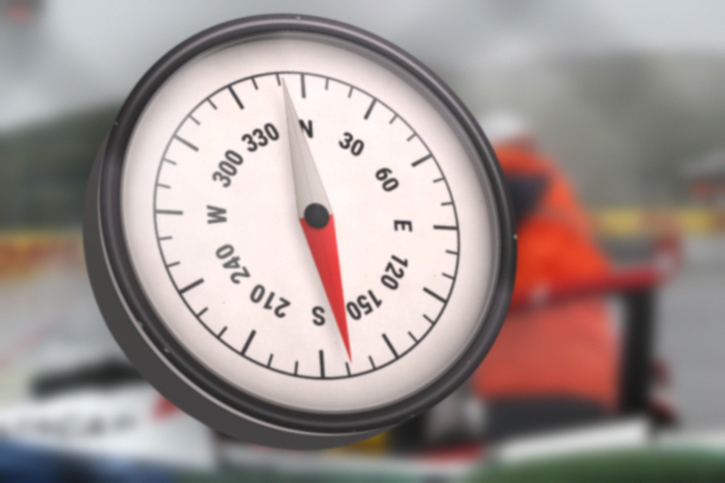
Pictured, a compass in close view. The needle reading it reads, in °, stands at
170 °
